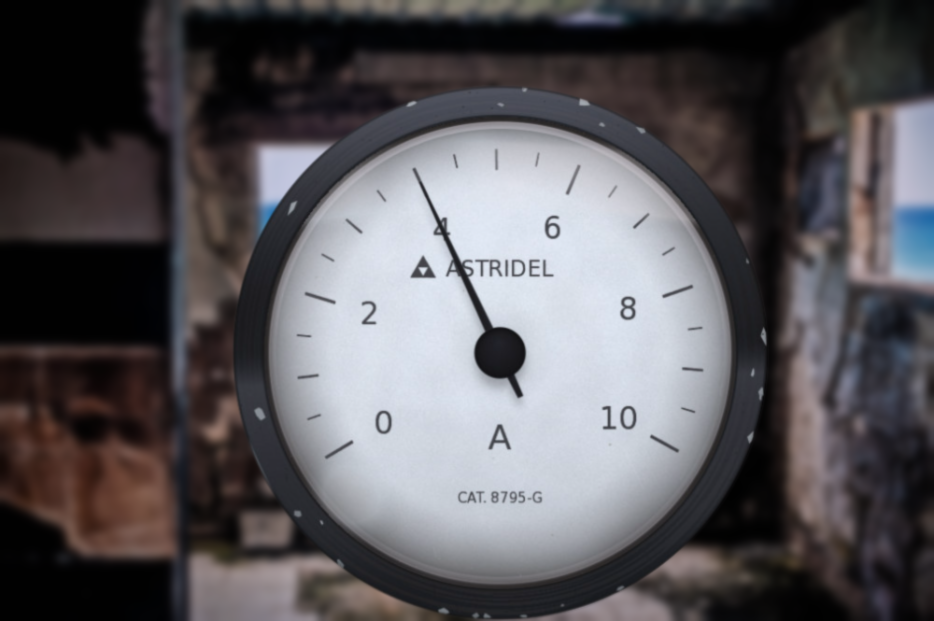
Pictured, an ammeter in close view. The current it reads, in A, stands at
4 A
